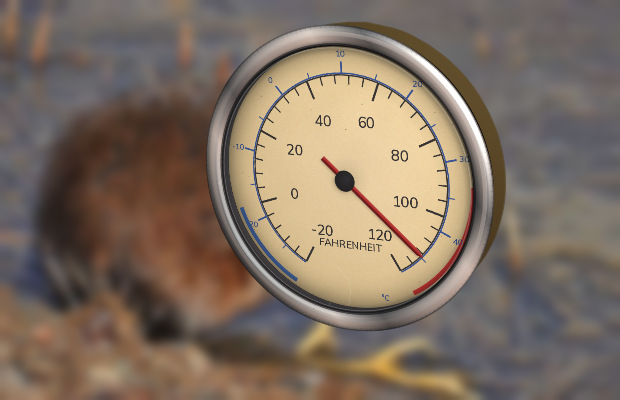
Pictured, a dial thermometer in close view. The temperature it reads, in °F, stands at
112 °F
